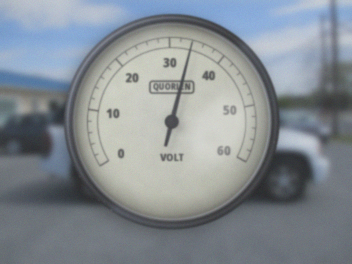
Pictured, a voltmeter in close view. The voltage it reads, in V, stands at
34 V
